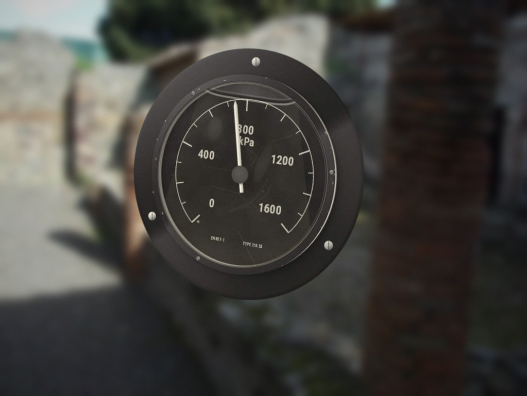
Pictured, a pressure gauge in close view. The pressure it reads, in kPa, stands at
750 kPa
